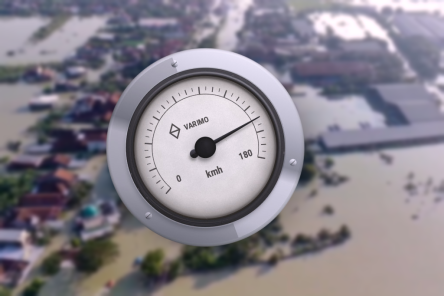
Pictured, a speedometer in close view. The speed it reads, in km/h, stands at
150 km/h
